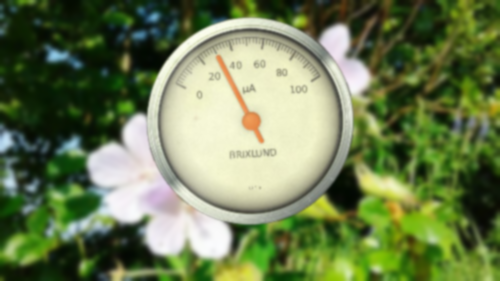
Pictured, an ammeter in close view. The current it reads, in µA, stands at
30 µA
